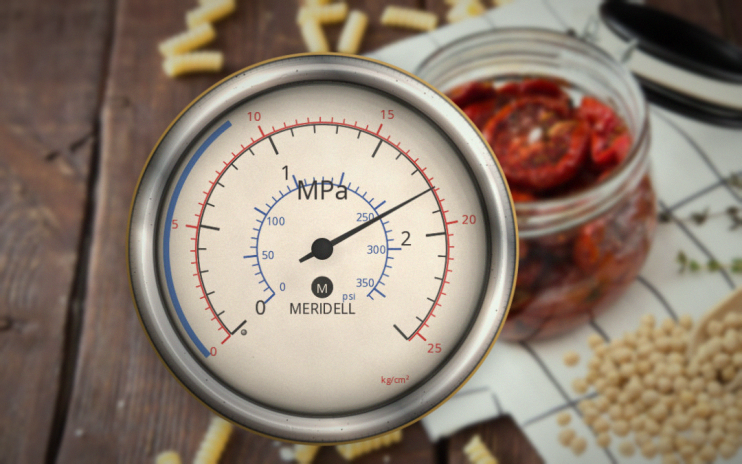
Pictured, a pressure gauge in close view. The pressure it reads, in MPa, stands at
1.8 MPa
